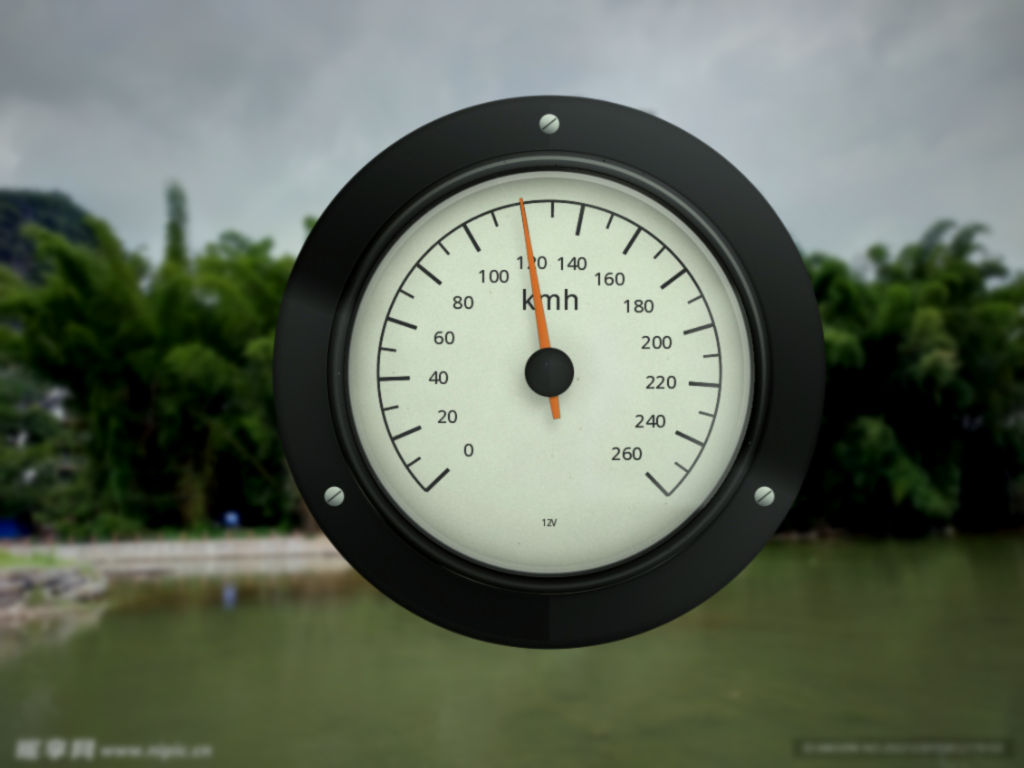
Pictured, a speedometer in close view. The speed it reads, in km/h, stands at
120 km/h
